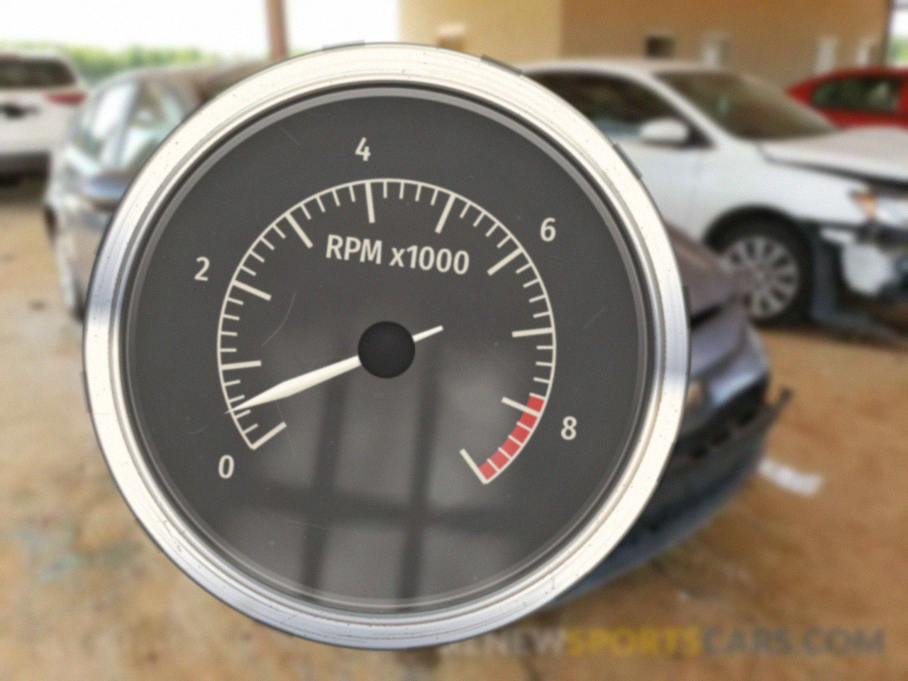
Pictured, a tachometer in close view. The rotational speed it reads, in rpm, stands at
500 rpm
